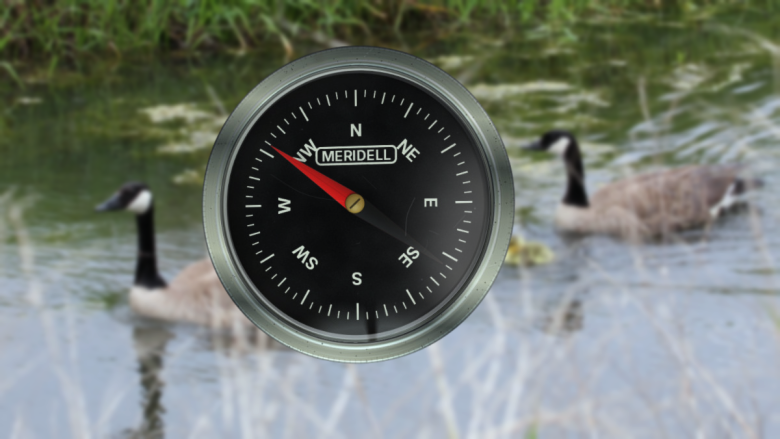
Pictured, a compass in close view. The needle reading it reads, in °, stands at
305 °
